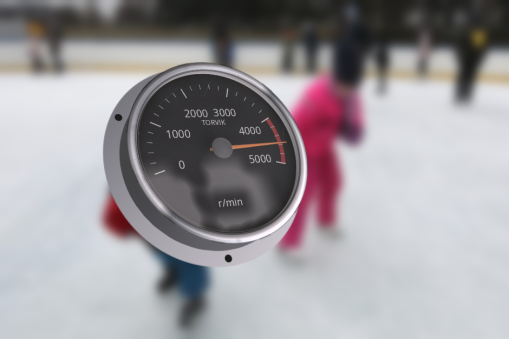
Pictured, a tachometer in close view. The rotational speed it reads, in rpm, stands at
4600 rpm
